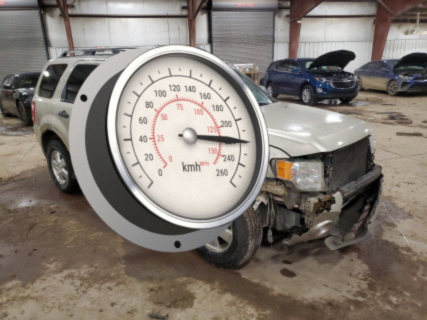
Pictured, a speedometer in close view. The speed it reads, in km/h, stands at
220 km/h
